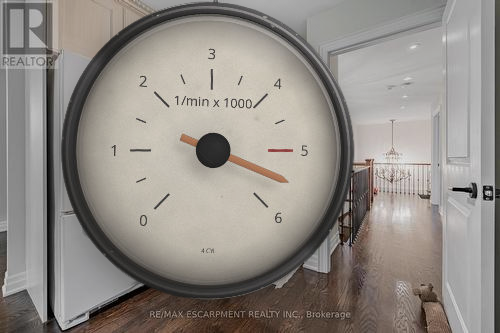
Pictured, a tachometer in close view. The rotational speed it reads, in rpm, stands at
5500 rpm
